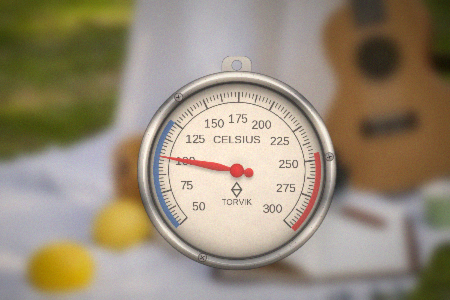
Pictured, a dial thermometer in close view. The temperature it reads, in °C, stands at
100 °C
